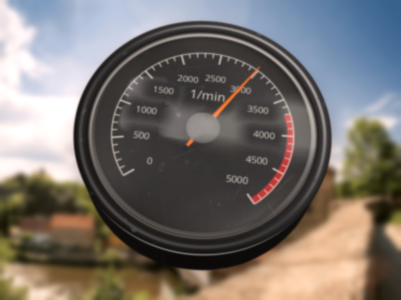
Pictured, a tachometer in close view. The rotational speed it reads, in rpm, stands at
3000 rpm
